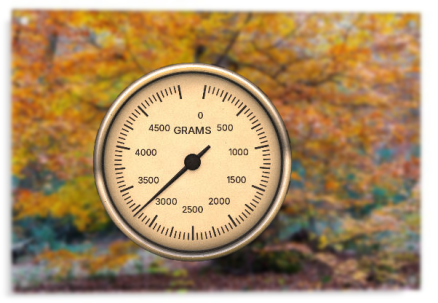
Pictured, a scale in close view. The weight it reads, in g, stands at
3200 g
